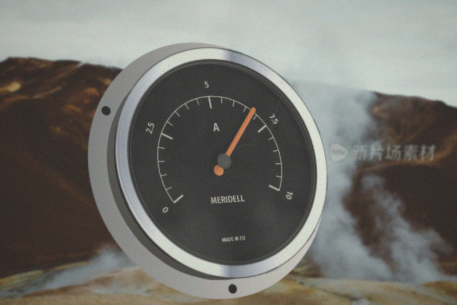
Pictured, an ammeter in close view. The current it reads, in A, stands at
6.75 A
